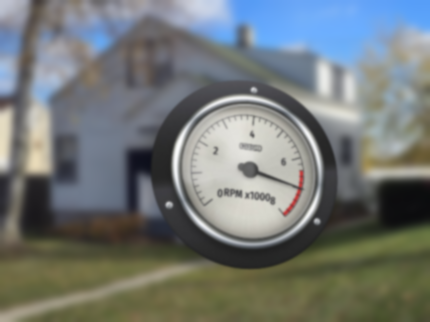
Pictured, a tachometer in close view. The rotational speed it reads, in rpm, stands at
7000 rpm
